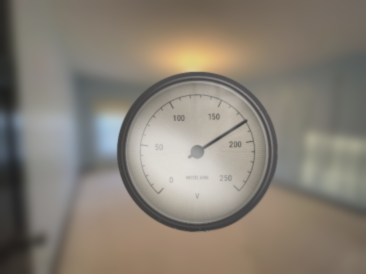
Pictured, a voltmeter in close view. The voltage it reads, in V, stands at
180 V
